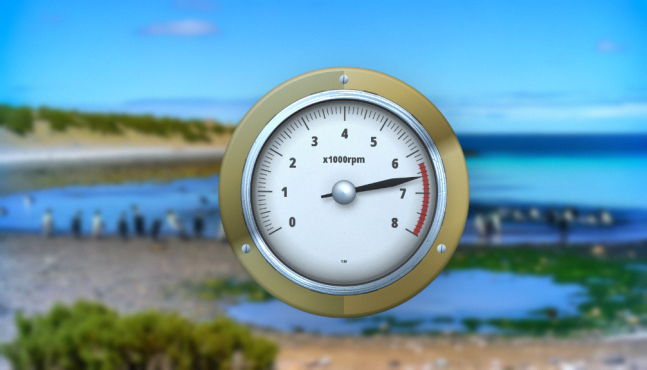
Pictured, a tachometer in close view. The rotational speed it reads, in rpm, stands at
6600 rpm
